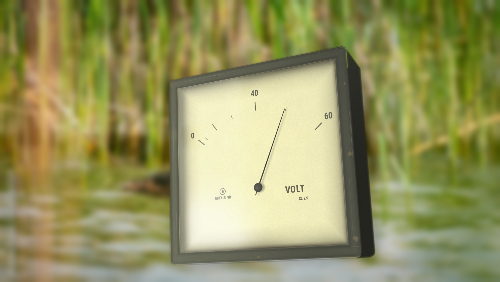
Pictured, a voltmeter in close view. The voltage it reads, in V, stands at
50 V
